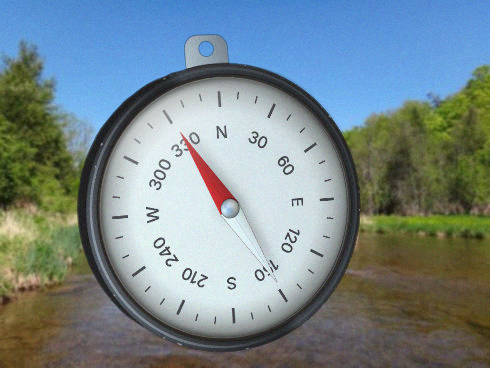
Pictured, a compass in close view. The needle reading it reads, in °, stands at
330 °
